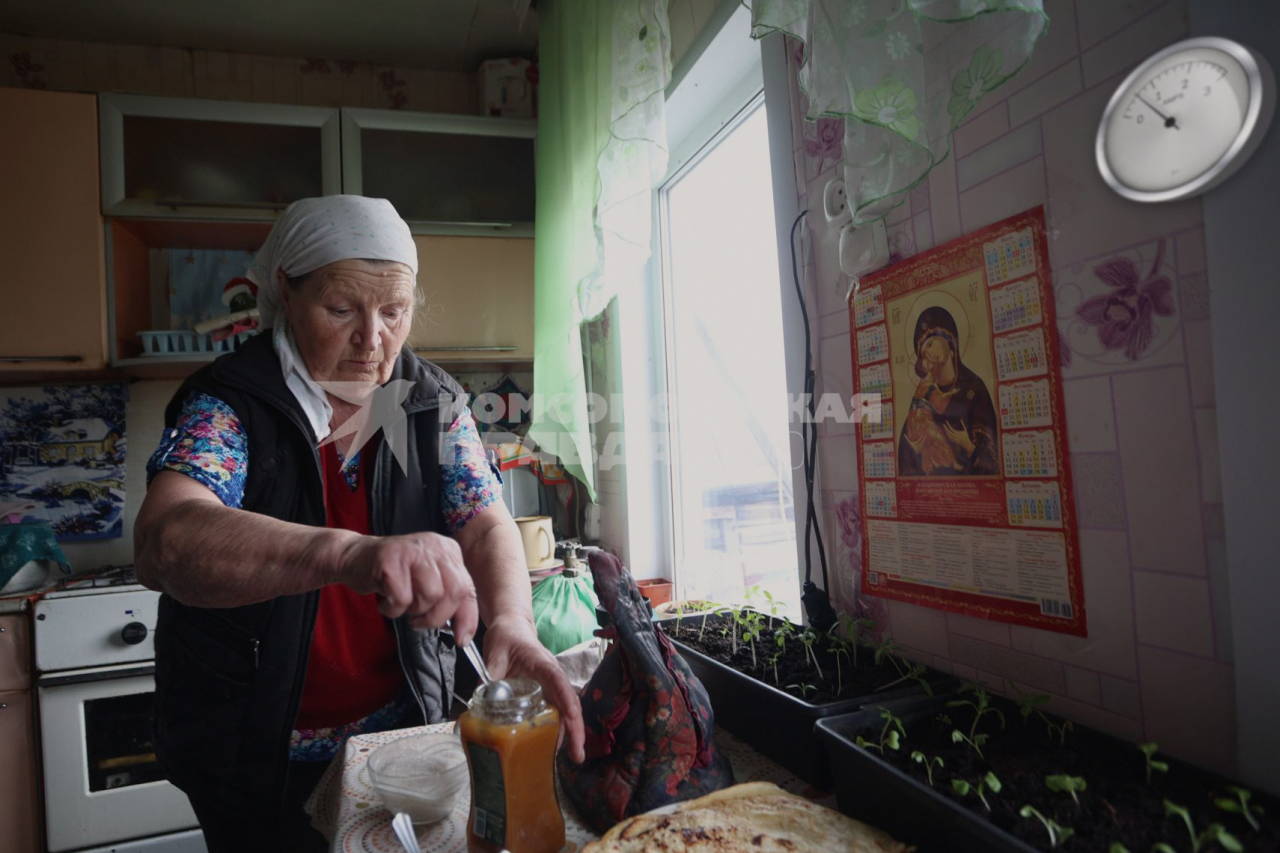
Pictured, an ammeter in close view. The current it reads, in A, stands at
0.6 A
